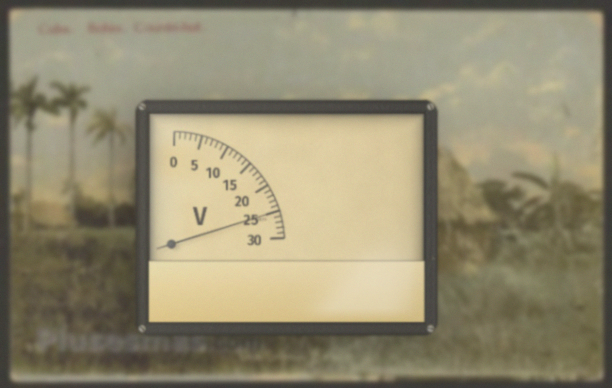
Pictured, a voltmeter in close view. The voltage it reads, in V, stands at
25 V
